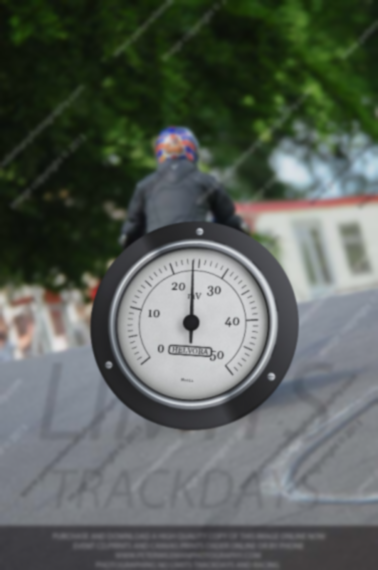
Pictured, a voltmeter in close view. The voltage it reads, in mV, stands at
24 mV
